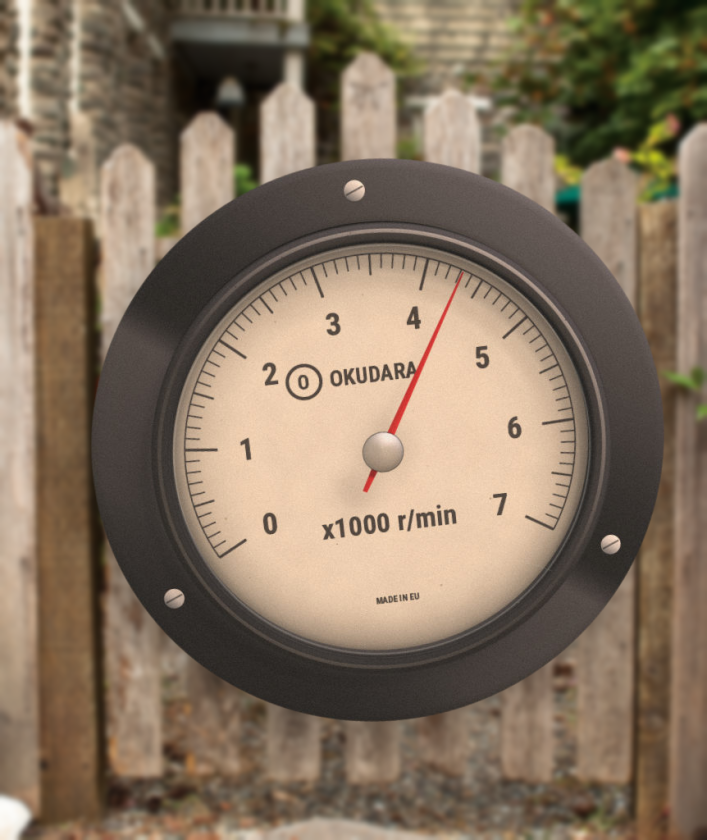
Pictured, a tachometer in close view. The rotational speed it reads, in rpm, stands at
4300 rpm
